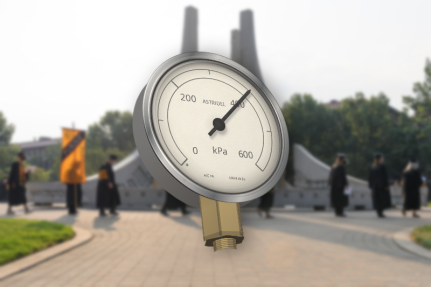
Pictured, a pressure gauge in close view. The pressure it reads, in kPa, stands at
400 kPa
